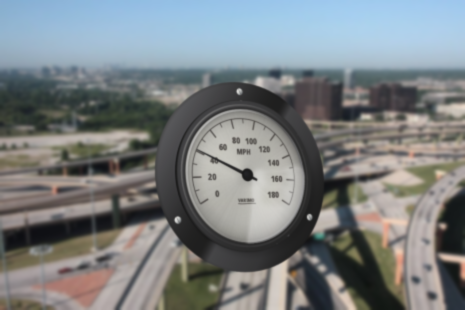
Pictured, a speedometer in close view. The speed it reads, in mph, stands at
40 mph
